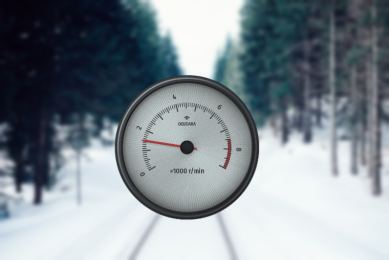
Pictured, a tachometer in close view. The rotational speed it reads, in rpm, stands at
1500 rpm
